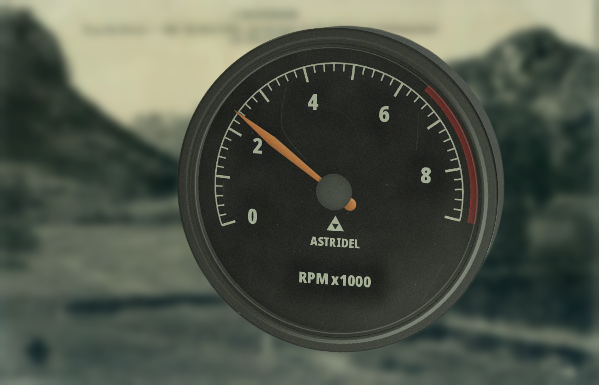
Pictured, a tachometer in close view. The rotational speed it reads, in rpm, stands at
2400 rpm
